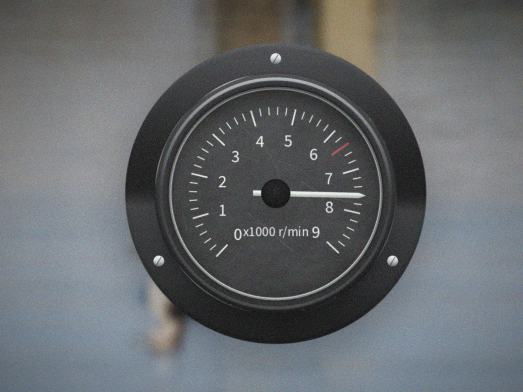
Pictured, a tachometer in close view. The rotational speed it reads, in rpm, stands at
7600 rpm
